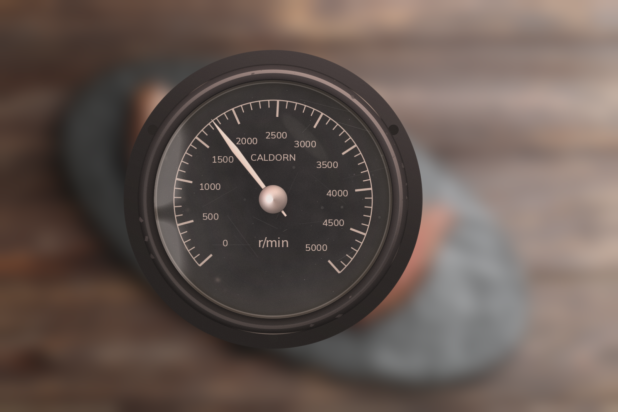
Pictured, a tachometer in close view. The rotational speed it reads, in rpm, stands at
1750 rpm
